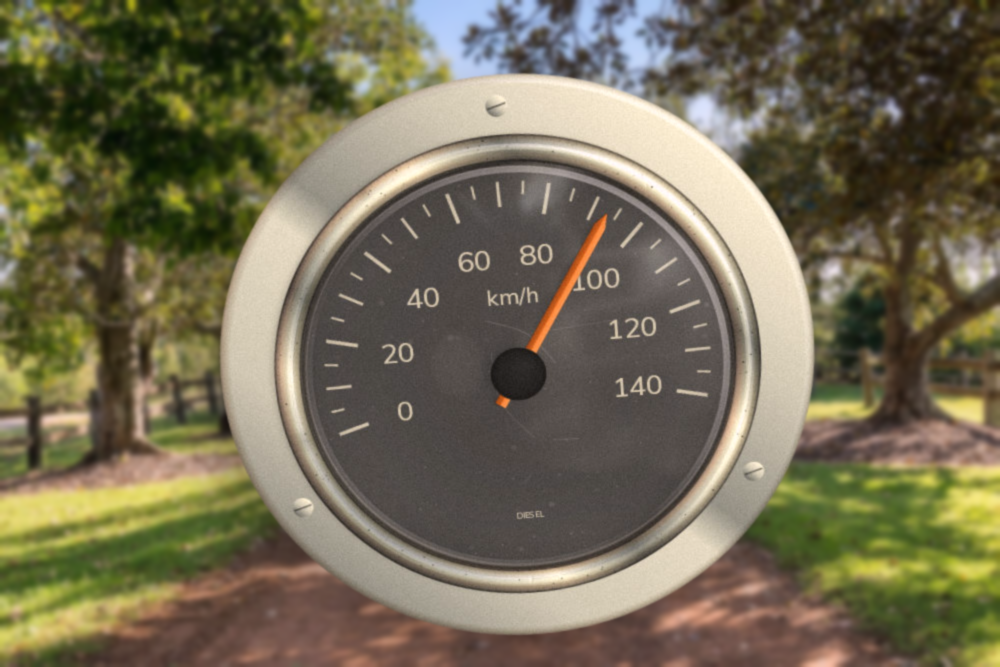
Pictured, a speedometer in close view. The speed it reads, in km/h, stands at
92.5 km/h
